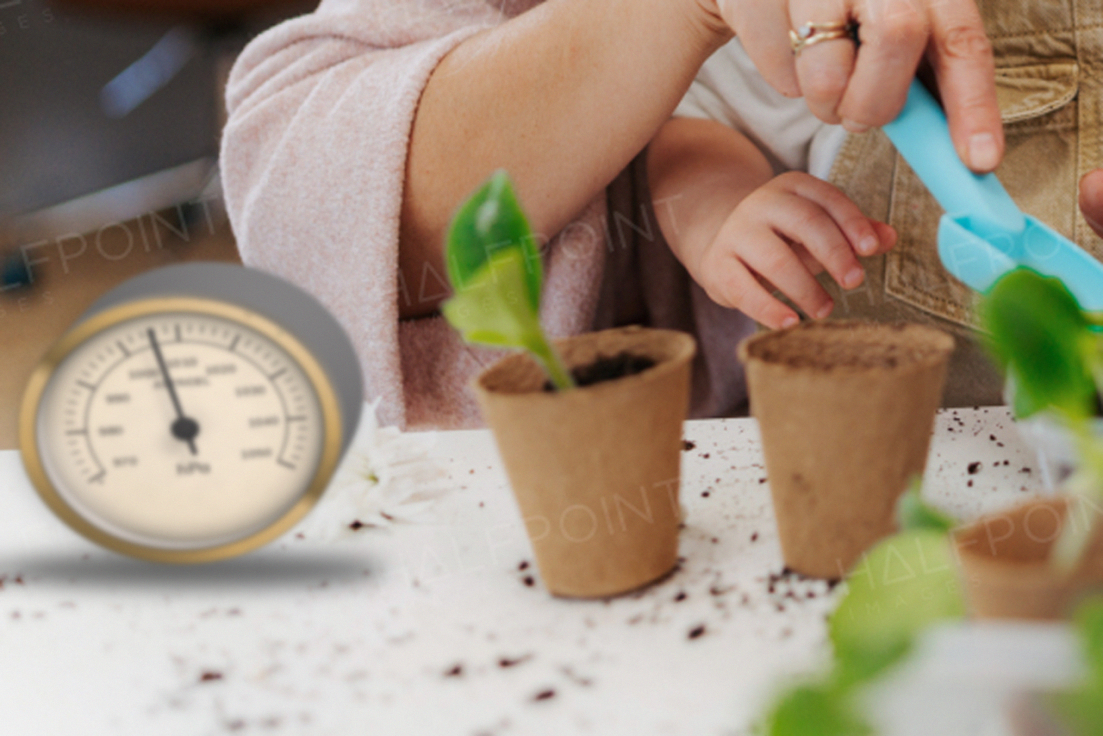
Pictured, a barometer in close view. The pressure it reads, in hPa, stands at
1006 hPa
